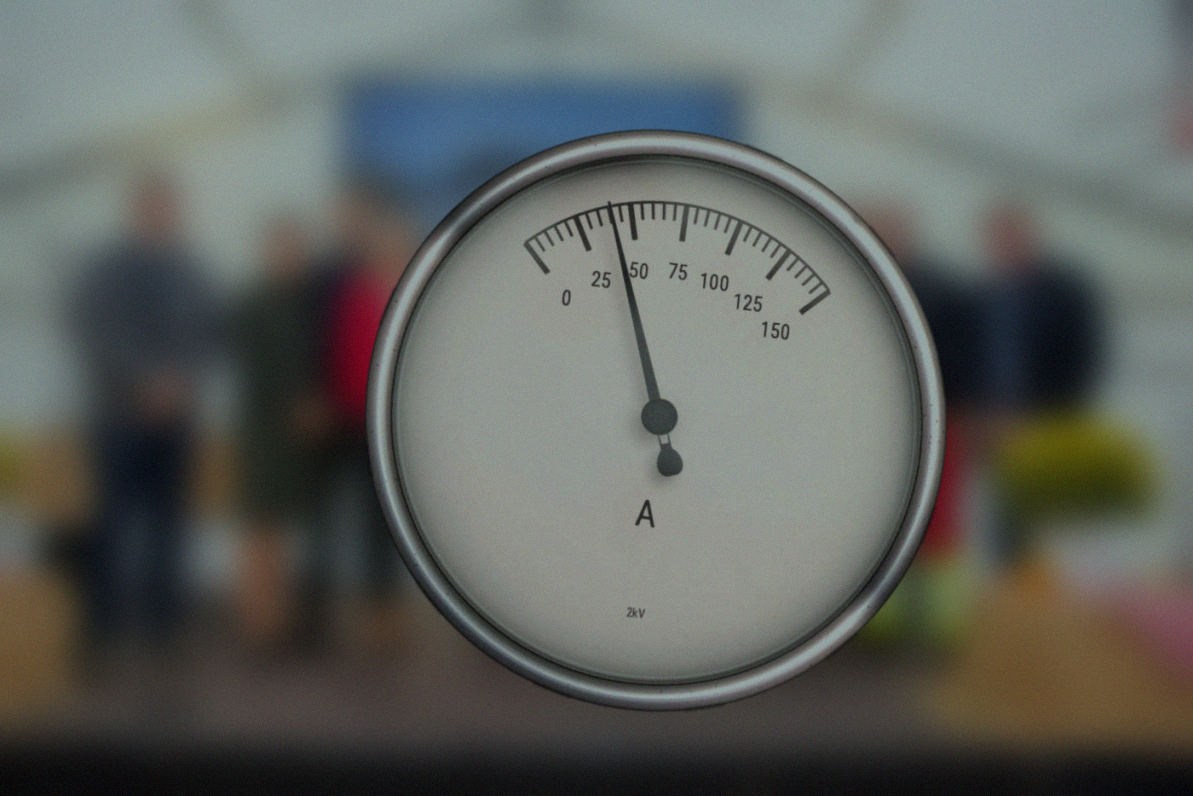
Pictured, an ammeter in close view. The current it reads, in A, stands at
40 A
